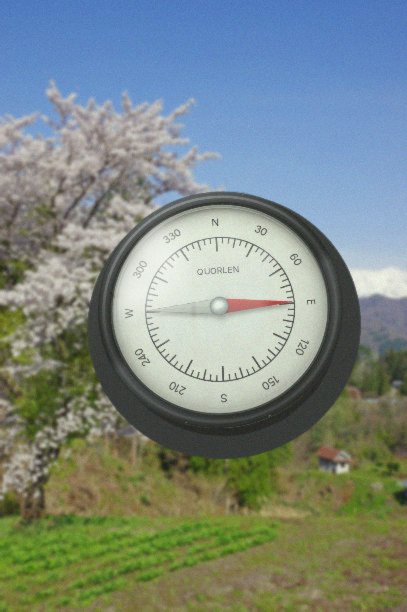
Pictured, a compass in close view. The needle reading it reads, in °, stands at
90 °
